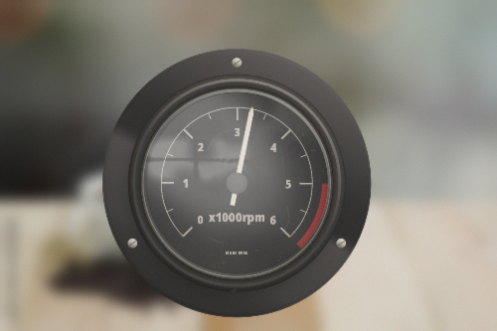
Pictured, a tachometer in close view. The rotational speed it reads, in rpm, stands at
3250 rpm
